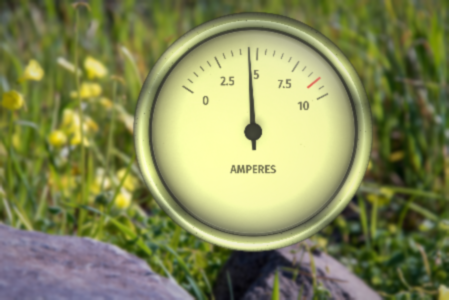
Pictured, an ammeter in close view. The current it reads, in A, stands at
4.5 A
